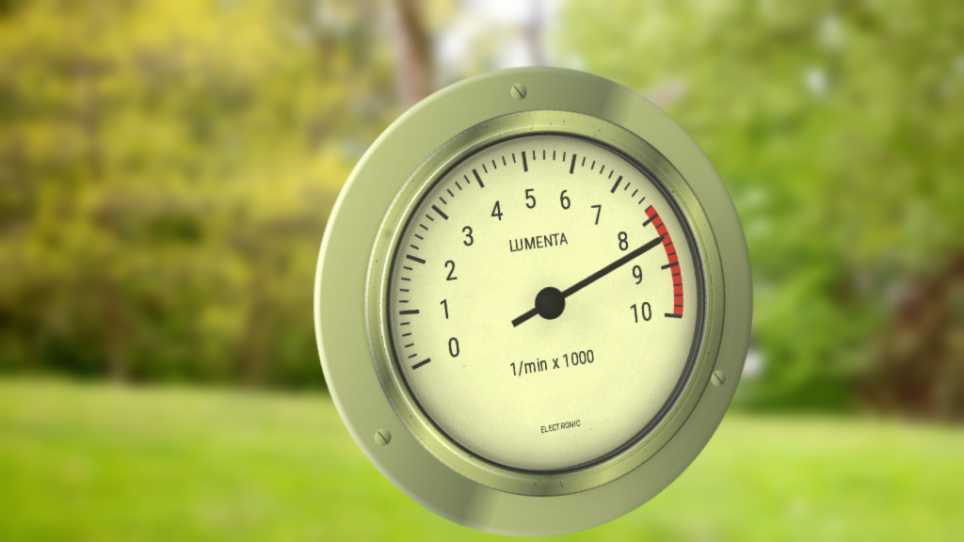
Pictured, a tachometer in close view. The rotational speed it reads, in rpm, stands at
8400 rpm
